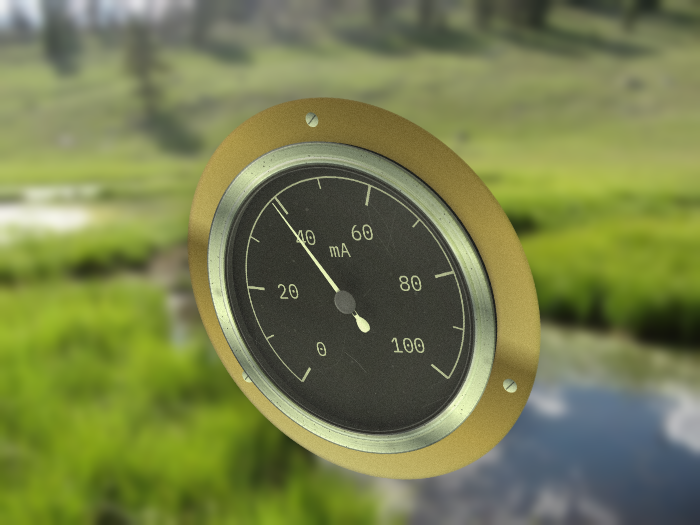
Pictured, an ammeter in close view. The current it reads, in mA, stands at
40 mA
